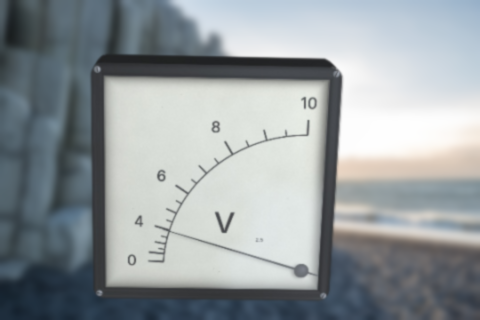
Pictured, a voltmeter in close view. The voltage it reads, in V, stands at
4 V
